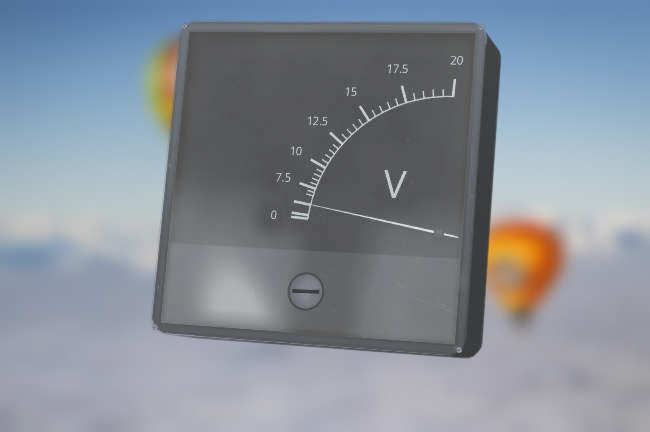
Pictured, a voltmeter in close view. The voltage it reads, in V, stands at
5 V
